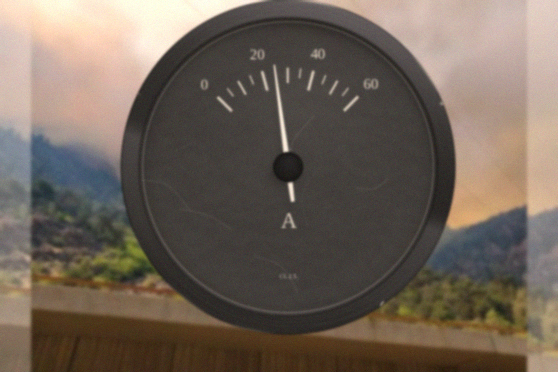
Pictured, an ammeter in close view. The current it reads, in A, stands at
25 A
